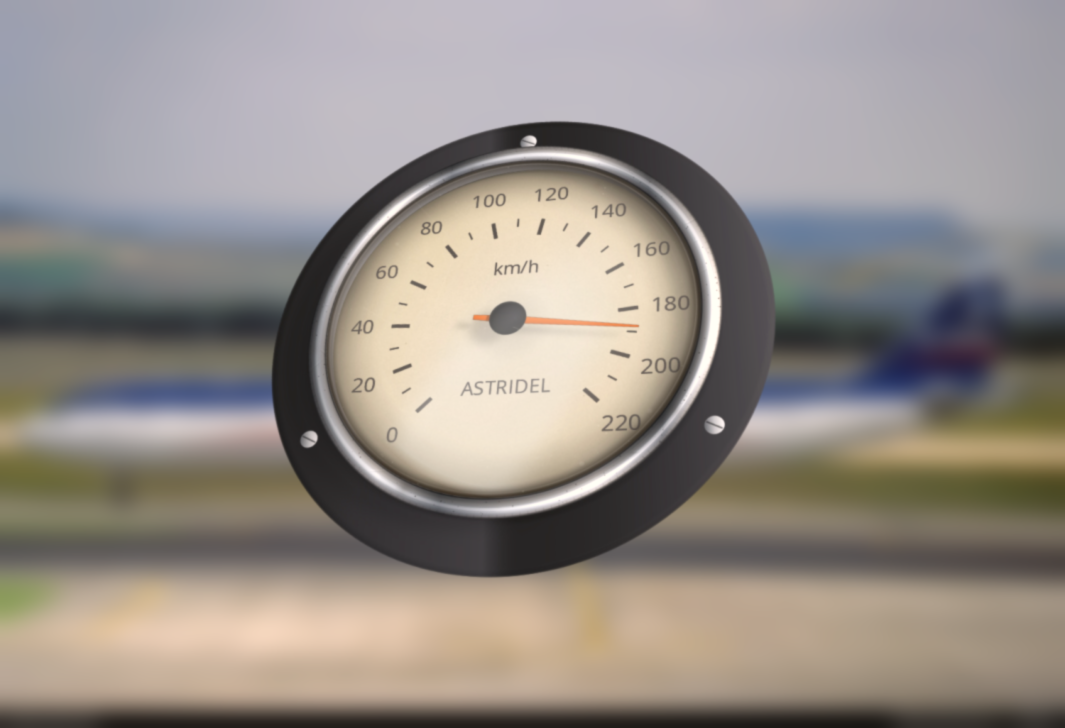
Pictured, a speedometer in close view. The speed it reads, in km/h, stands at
190 km/h
